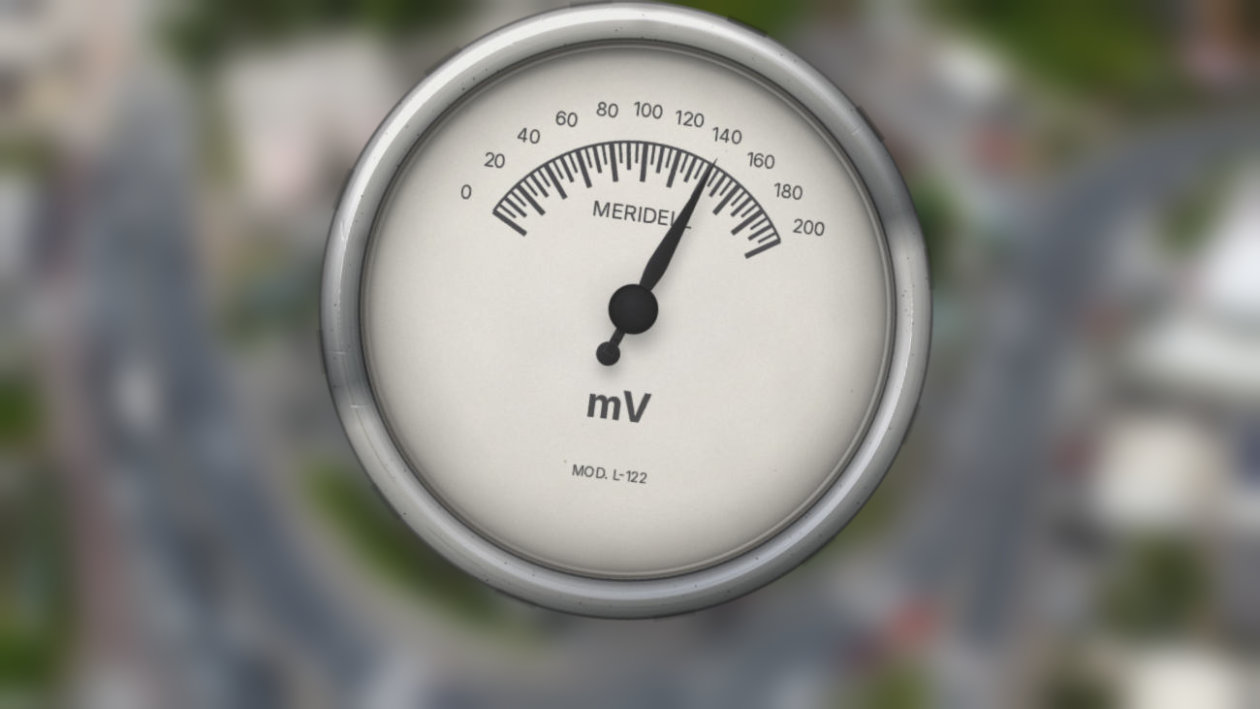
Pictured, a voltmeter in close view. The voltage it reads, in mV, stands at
140 mV
